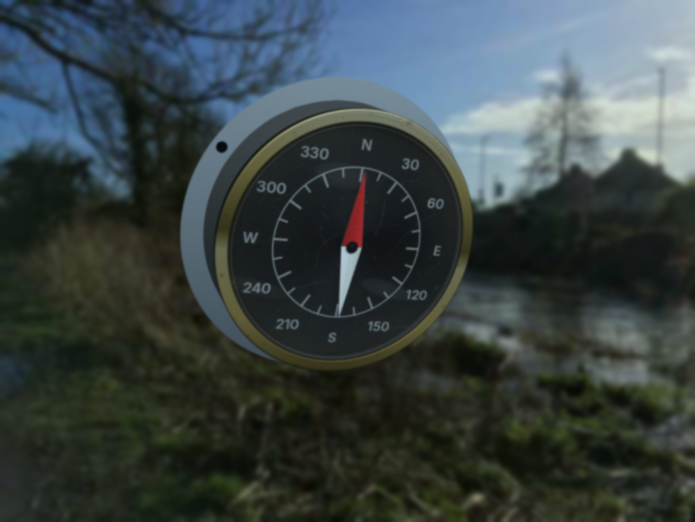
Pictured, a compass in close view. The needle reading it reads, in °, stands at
0 °
